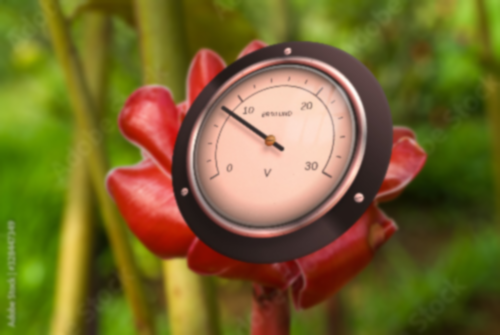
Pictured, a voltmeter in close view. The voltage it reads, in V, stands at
8 V
